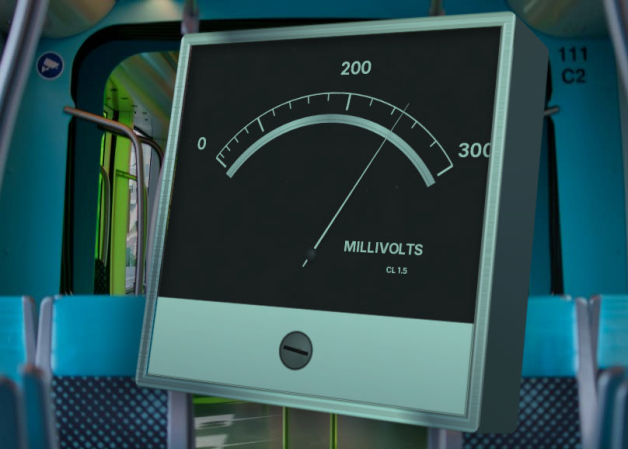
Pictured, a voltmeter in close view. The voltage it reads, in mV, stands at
250 mV
